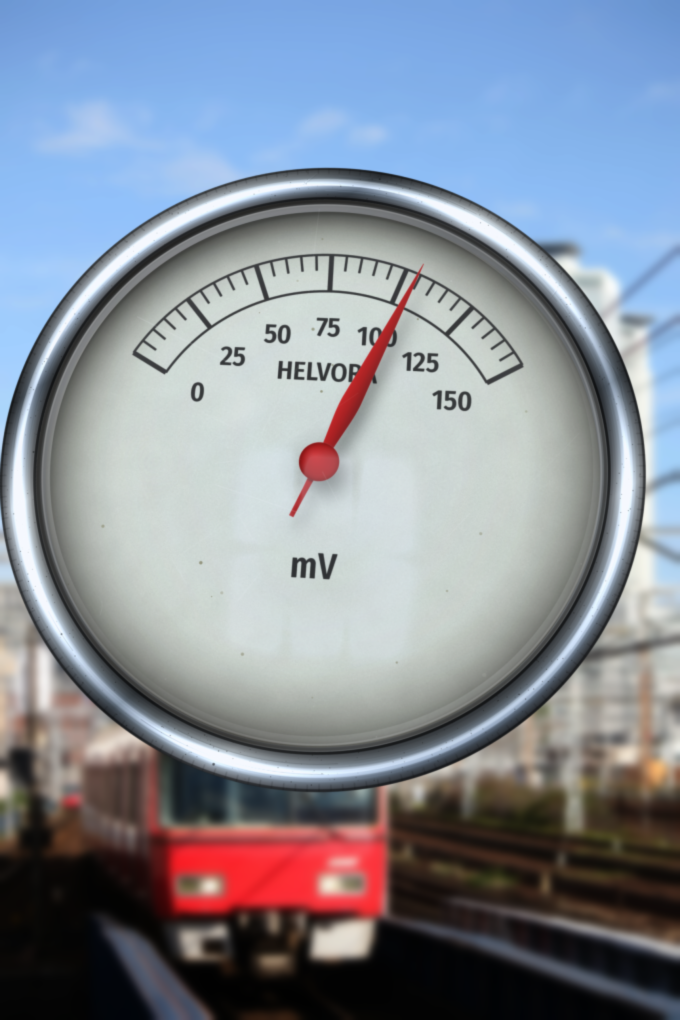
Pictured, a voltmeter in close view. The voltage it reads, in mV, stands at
105 mV
